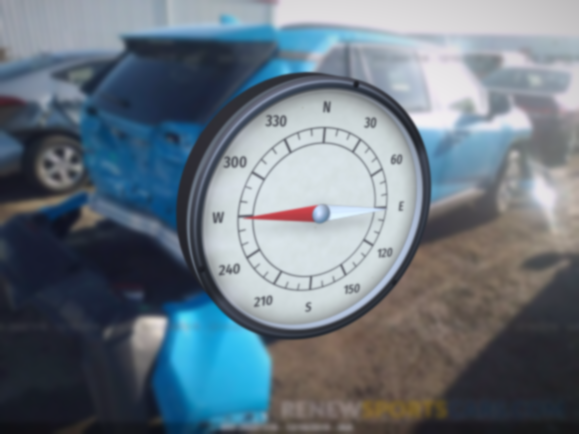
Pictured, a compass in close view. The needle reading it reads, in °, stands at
270 °
